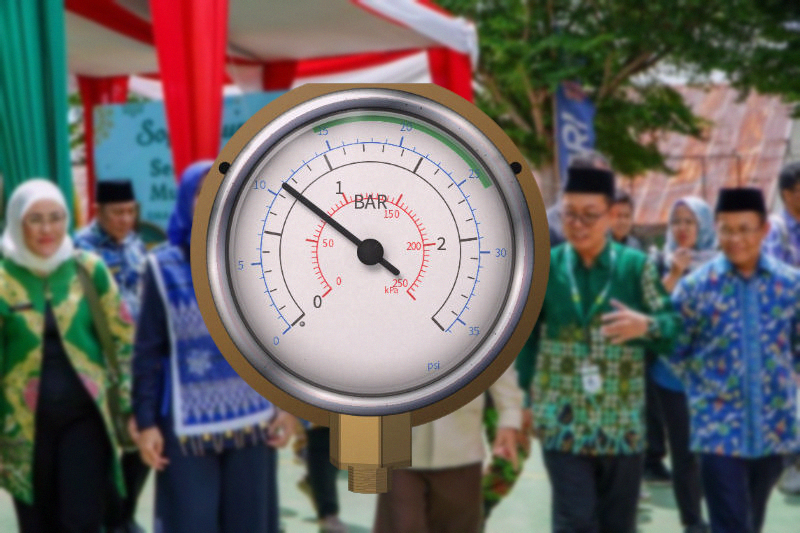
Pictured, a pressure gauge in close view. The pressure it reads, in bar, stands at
0.75 bar
